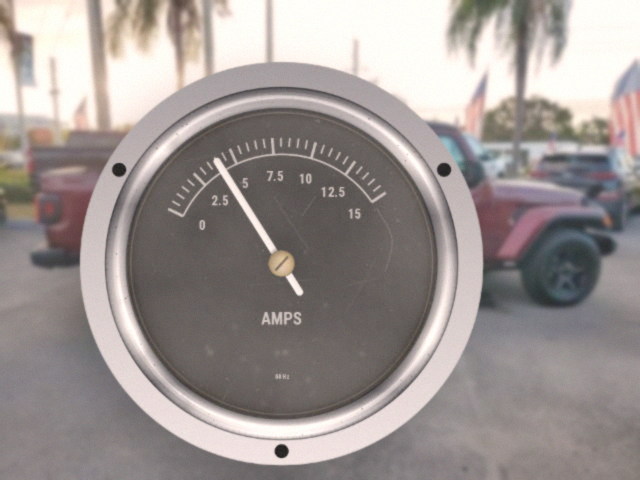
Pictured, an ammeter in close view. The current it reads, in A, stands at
4 A
